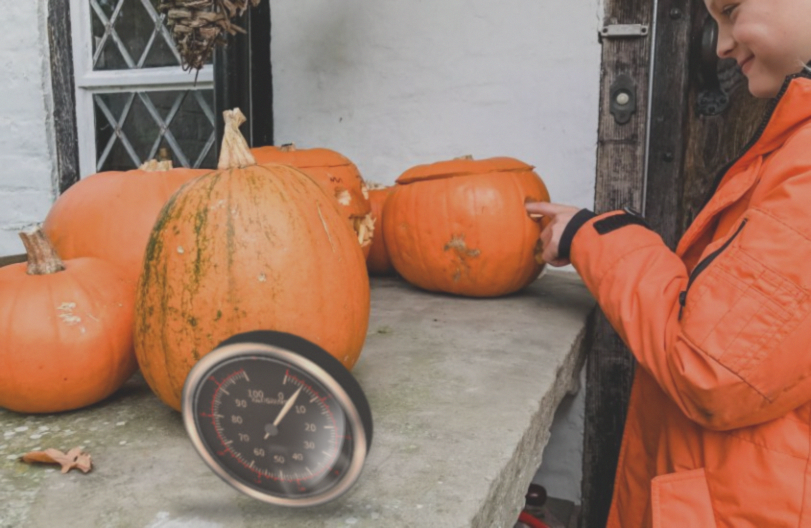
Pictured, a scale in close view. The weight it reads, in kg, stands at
5 kg
